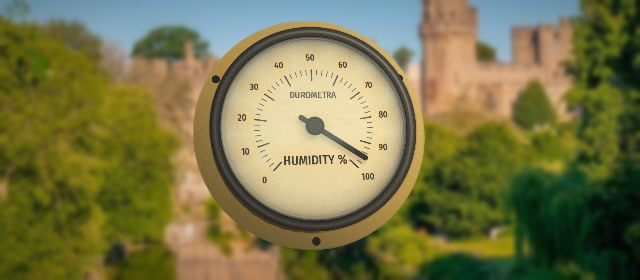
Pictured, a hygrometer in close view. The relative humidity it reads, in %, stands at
96 %
